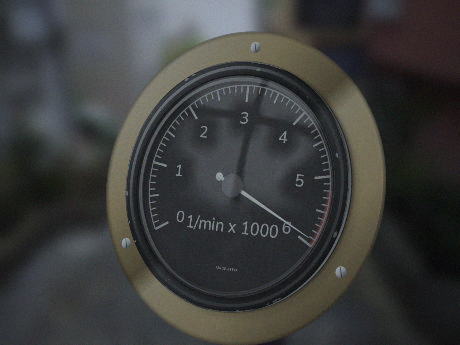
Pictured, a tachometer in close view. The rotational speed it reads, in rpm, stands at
5900 rpm
